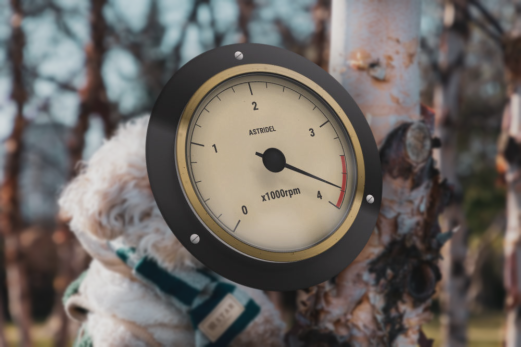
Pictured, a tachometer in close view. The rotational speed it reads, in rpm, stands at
3800 rpm
